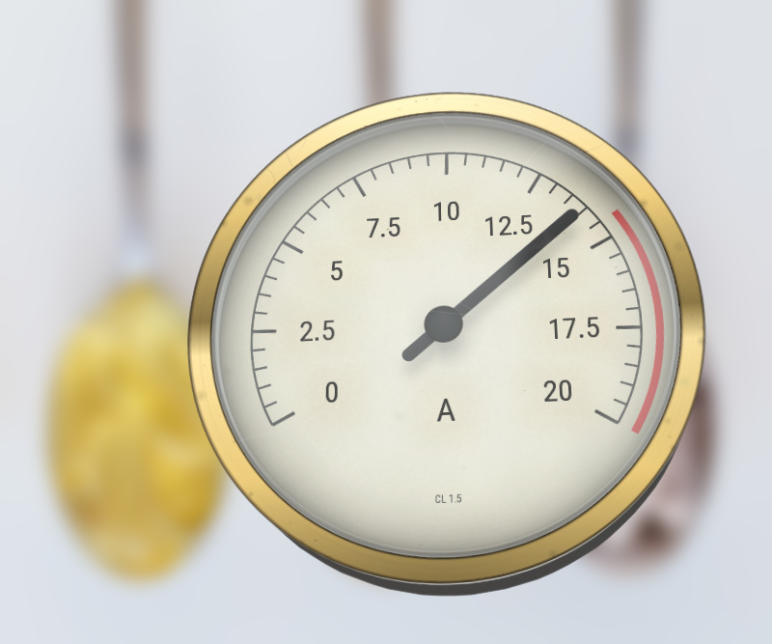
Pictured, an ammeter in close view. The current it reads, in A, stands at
14 A
